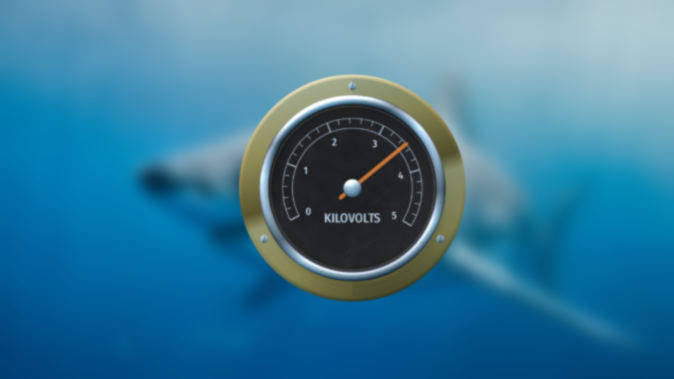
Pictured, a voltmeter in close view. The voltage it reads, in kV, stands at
3.5 kV
